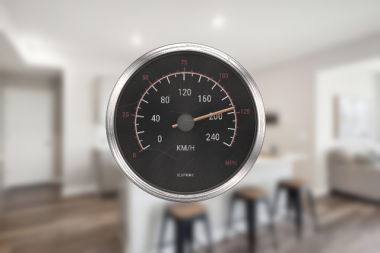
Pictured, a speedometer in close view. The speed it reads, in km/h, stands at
195 km/h
